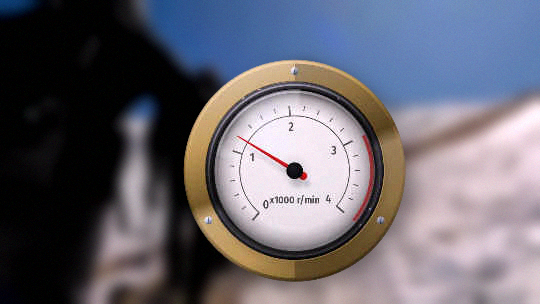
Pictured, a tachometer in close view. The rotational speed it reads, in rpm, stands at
1200 rpm
